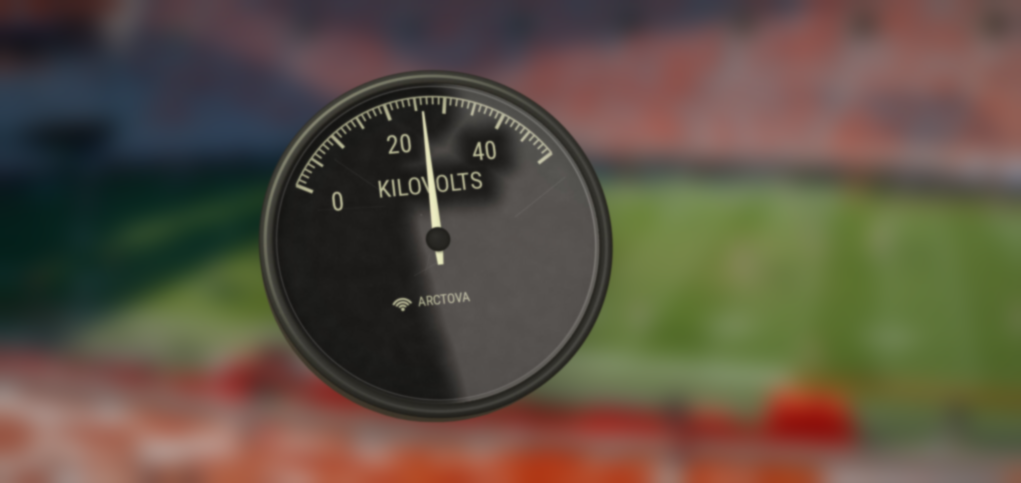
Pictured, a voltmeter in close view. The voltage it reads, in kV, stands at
26 kV
